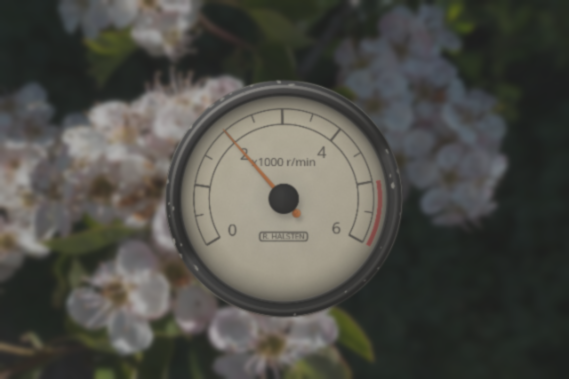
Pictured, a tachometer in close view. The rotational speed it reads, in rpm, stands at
2000 rpm
